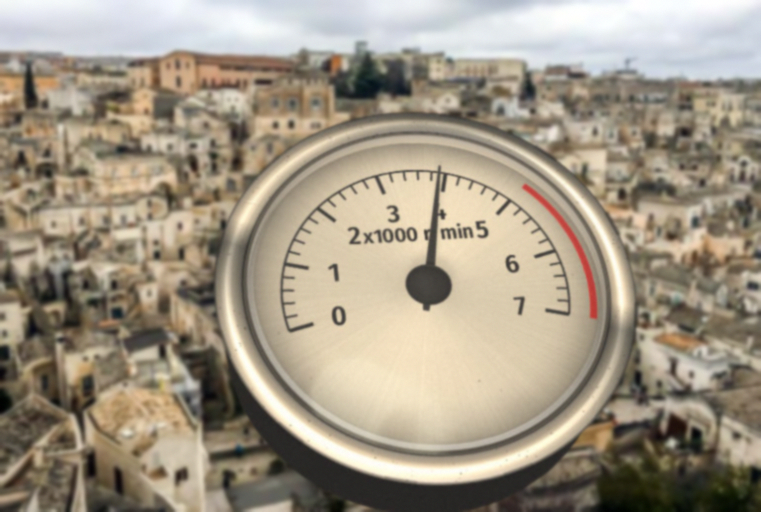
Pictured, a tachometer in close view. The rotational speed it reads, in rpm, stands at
3900 rpm
